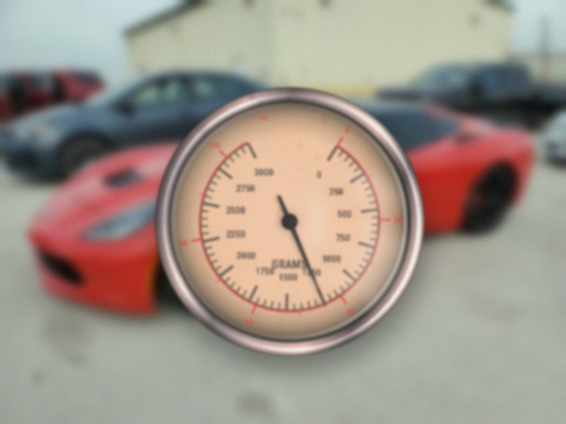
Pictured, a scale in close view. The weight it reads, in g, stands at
1250 g
